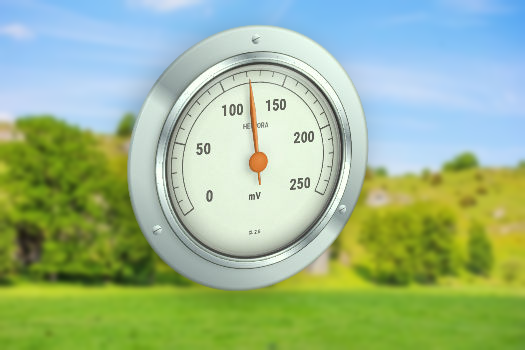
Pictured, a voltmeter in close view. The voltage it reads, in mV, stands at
120 mV
